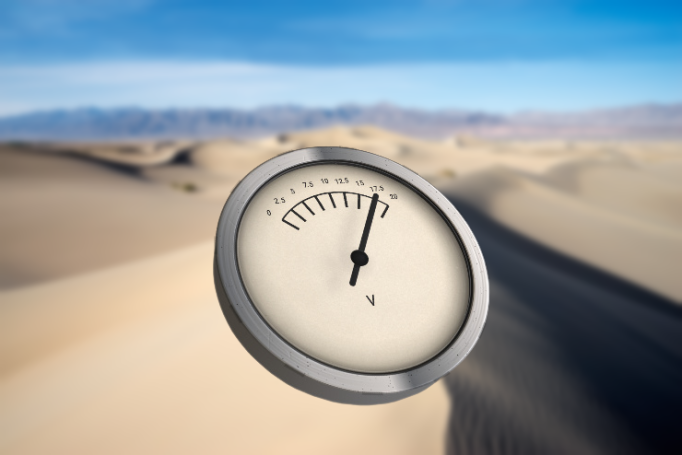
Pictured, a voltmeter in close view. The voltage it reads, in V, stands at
17.5 V
